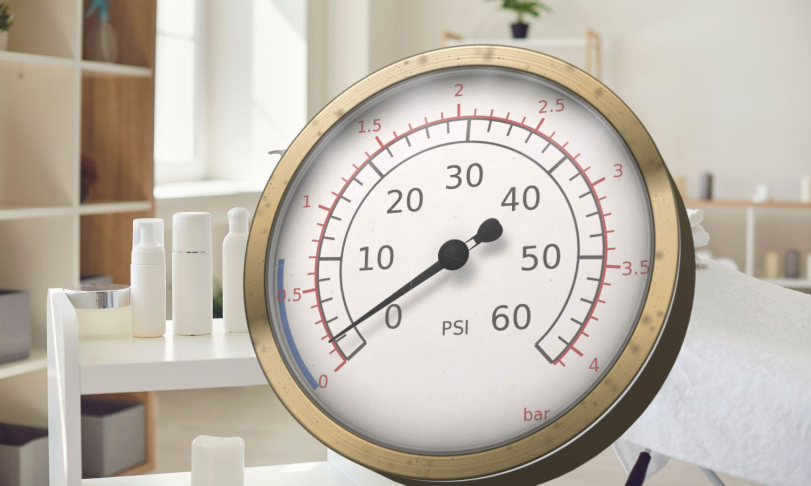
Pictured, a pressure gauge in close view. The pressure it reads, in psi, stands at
2 psi
